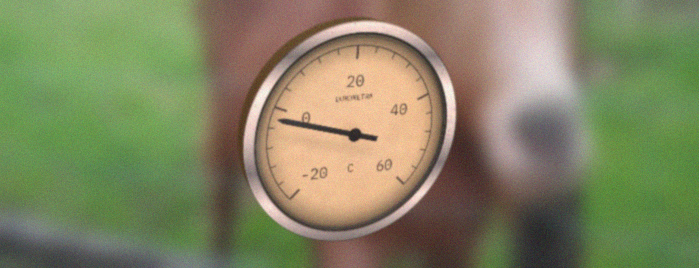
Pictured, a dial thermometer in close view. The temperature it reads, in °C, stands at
-2 °C
